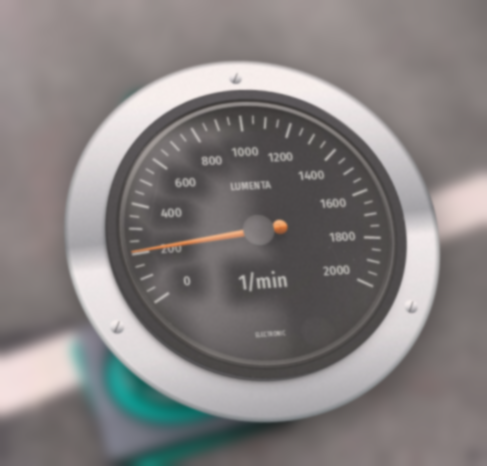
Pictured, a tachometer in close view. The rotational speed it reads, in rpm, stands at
200 rpm
